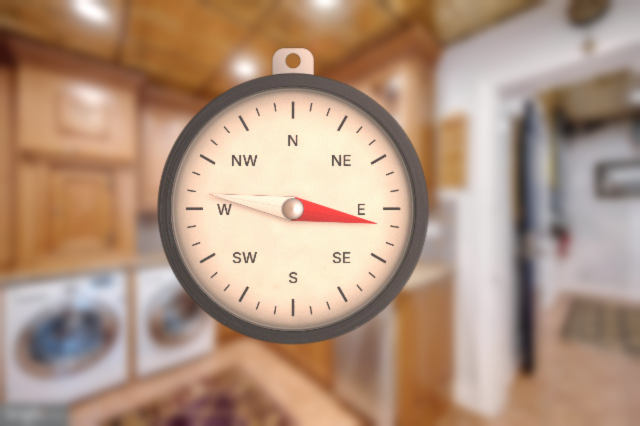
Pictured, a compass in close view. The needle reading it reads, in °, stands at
100 °
